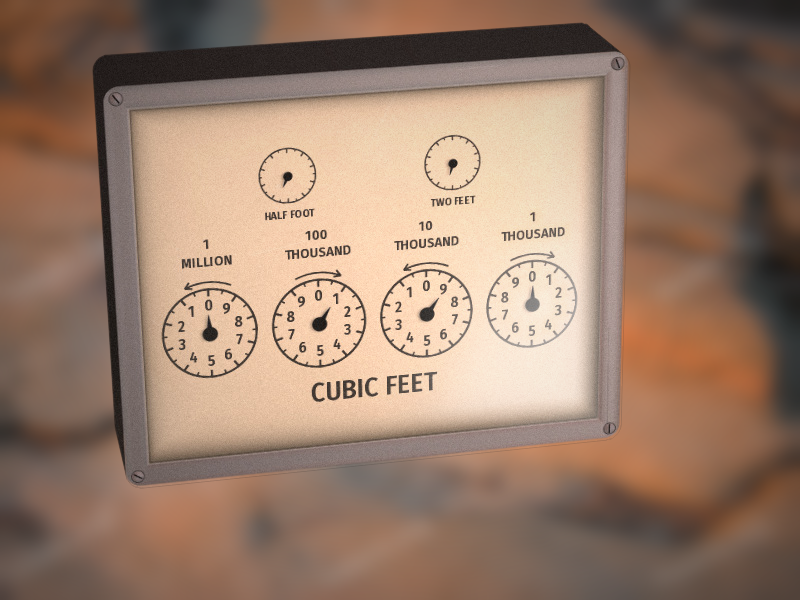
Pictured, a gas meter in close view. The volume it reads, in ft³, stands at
9000 ft³
